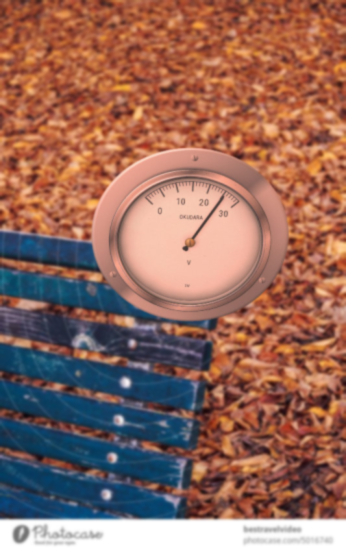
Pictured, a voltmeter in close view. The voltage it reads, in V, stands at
25 V
